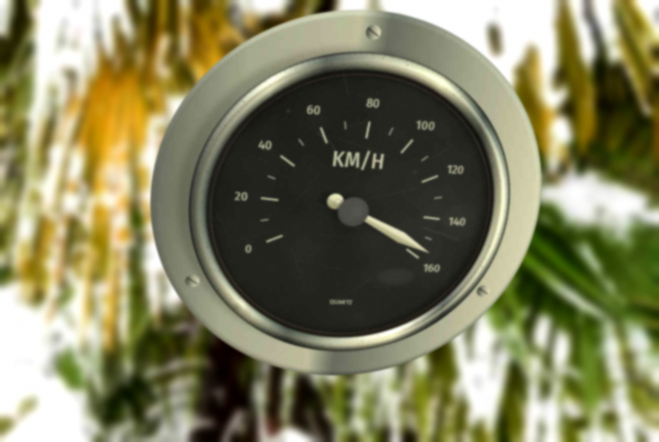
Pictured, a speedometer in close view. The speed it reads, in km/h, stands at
155 km/h
